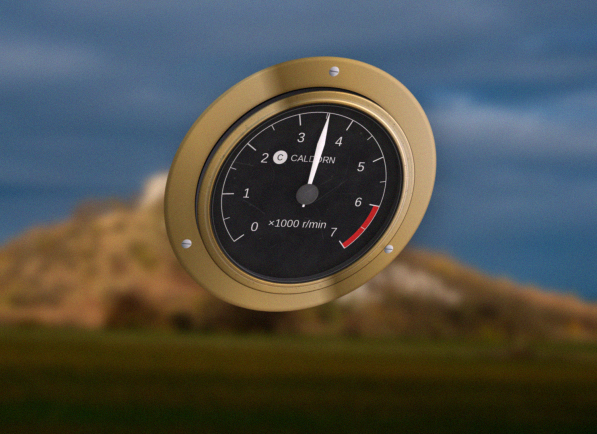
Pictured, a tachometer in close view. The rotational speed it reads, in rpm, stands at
3500 rpm
